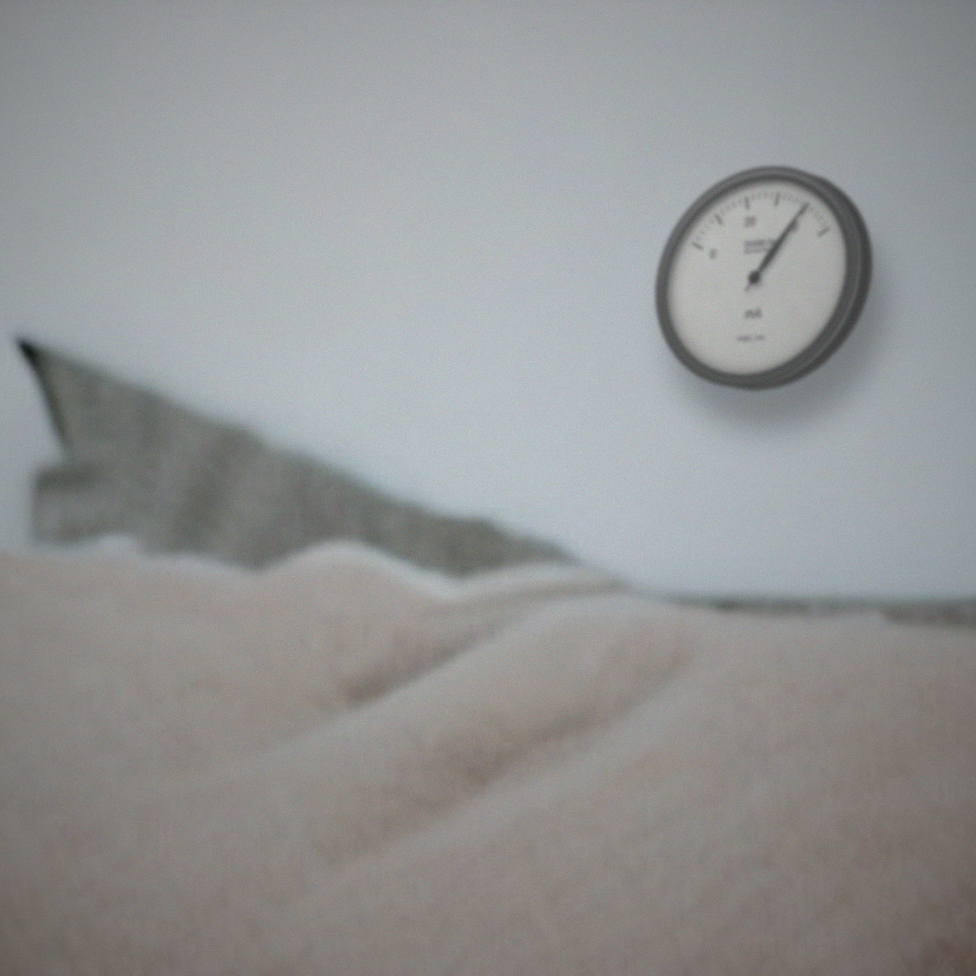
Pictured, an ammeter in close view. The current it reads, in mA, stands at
40 mA
